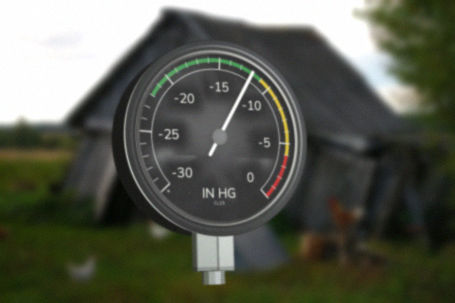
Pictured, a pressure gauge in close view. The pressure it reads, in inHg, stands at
-12 inHg
